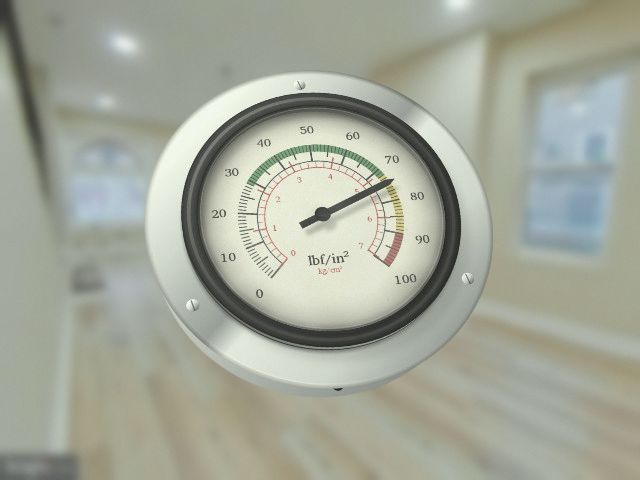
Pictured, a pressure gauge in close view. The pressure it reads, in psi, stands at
75 psi
